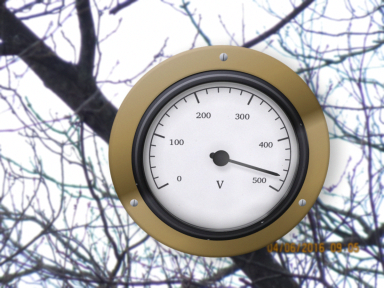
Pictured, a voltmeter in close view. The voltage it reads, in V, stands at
470 V
